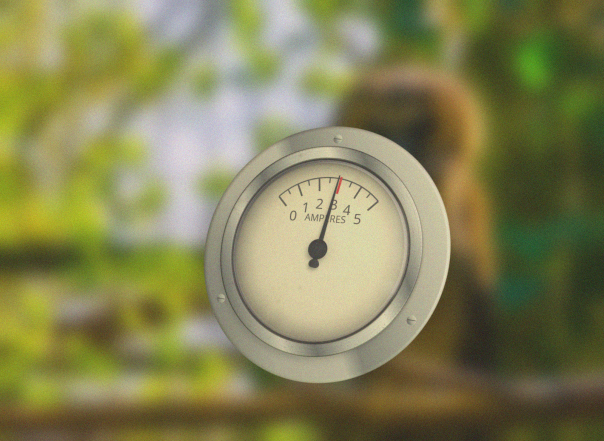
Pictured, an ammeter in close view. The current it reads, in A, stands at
3 A
